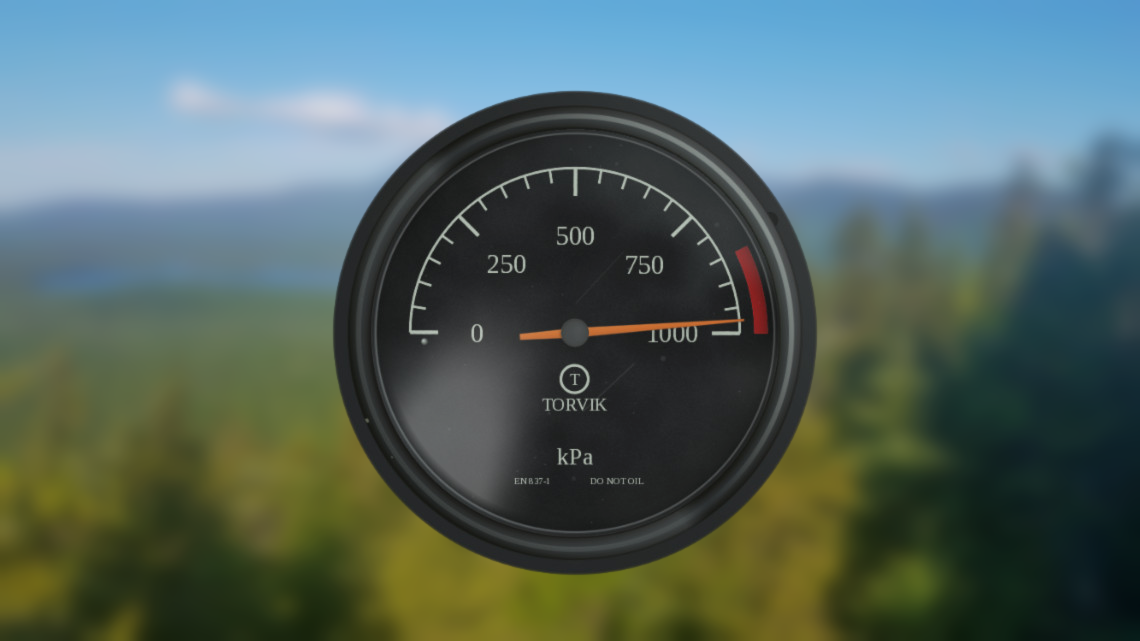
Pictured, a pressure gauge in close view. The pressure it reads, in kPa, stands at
975 kPa
